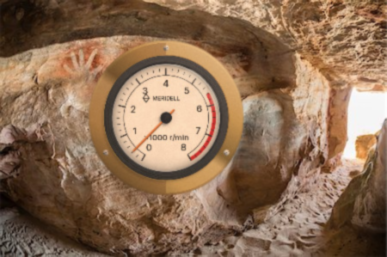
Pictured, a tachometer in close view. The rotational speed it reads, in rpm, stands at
400 rpm
